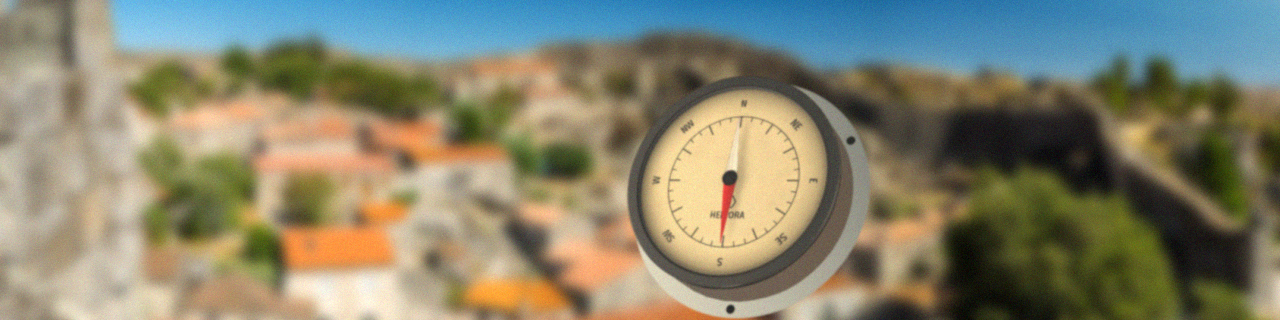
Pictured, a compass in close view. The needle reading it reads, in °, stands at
180 °
